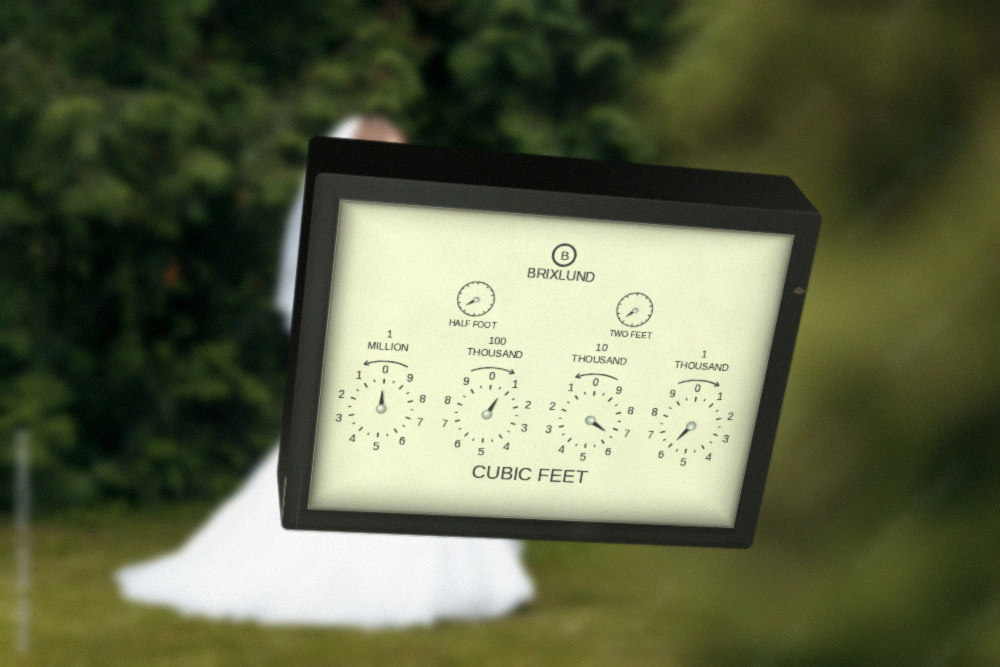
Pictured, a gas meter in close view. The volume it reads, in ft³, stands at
6600 ft³
